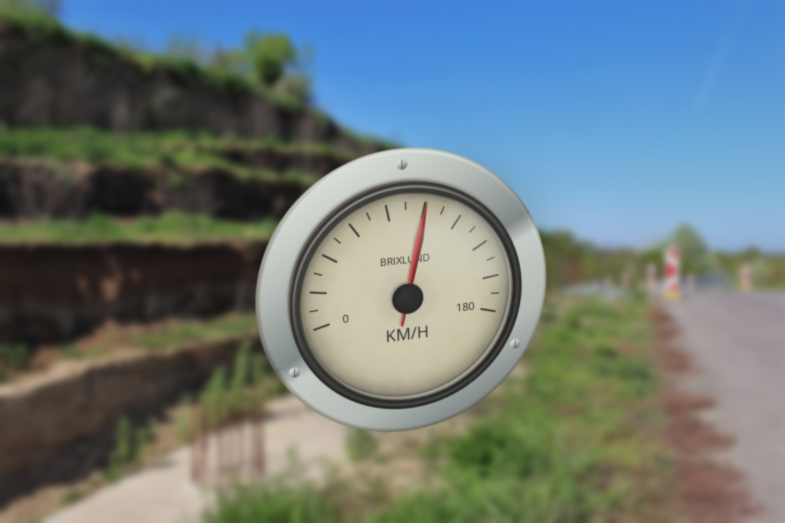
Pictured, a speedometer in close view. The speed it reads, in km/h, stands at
100 km/h
